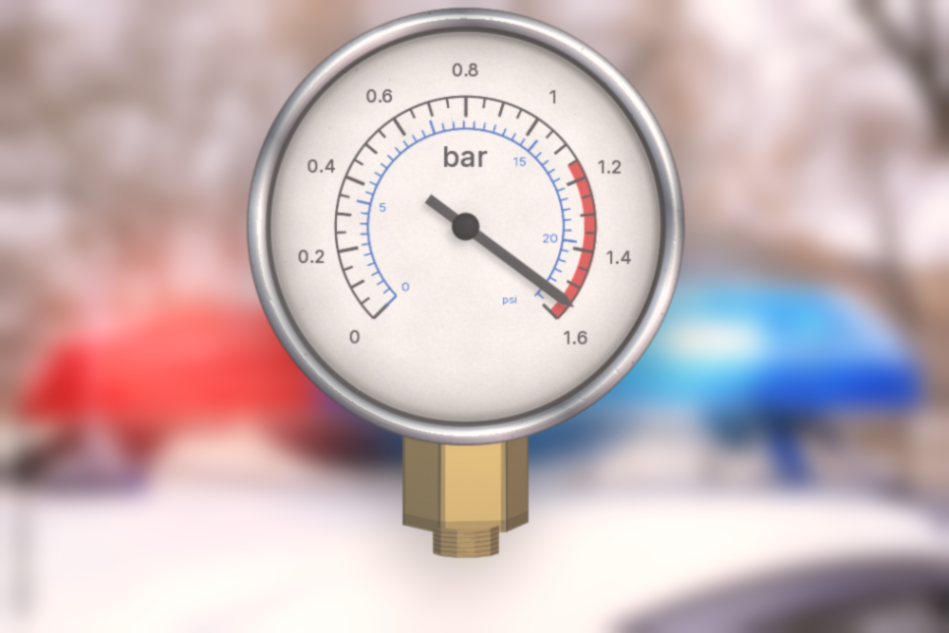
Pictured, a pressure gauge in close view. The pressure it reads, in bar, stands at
1.55 bar
